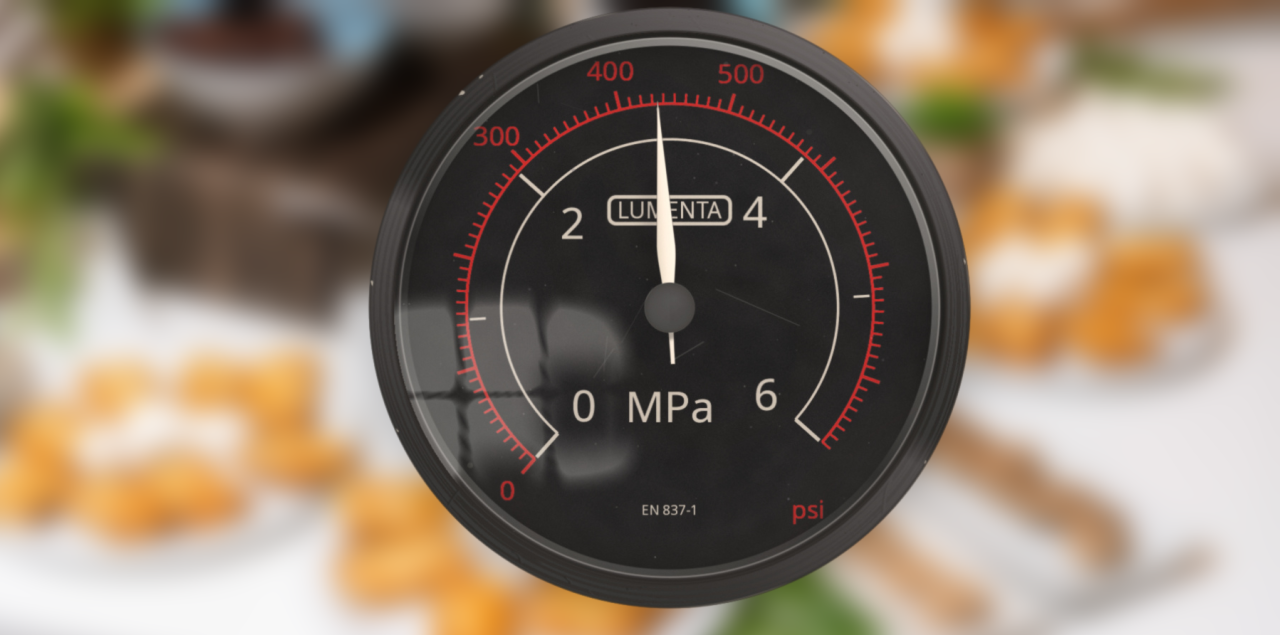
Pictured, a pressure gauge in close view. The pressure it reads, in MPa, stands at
3 MPa
